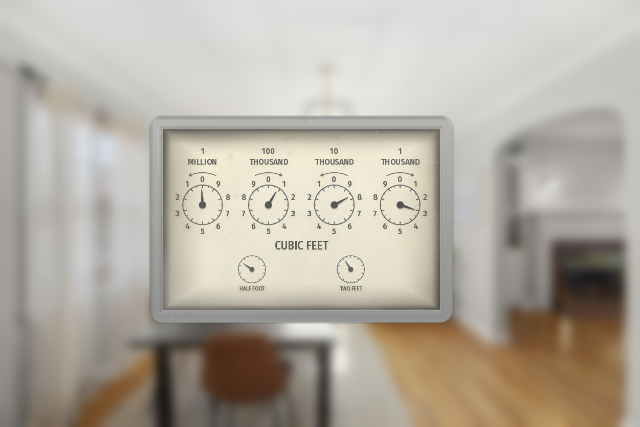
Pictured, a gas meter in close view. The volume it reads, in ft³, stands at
8300 ft³
